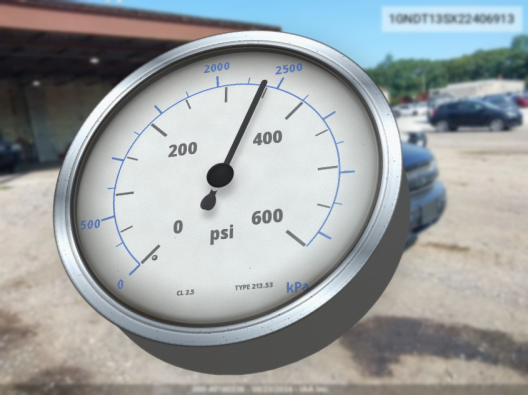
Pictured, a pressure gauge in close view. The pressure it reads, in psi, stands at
350 psi
